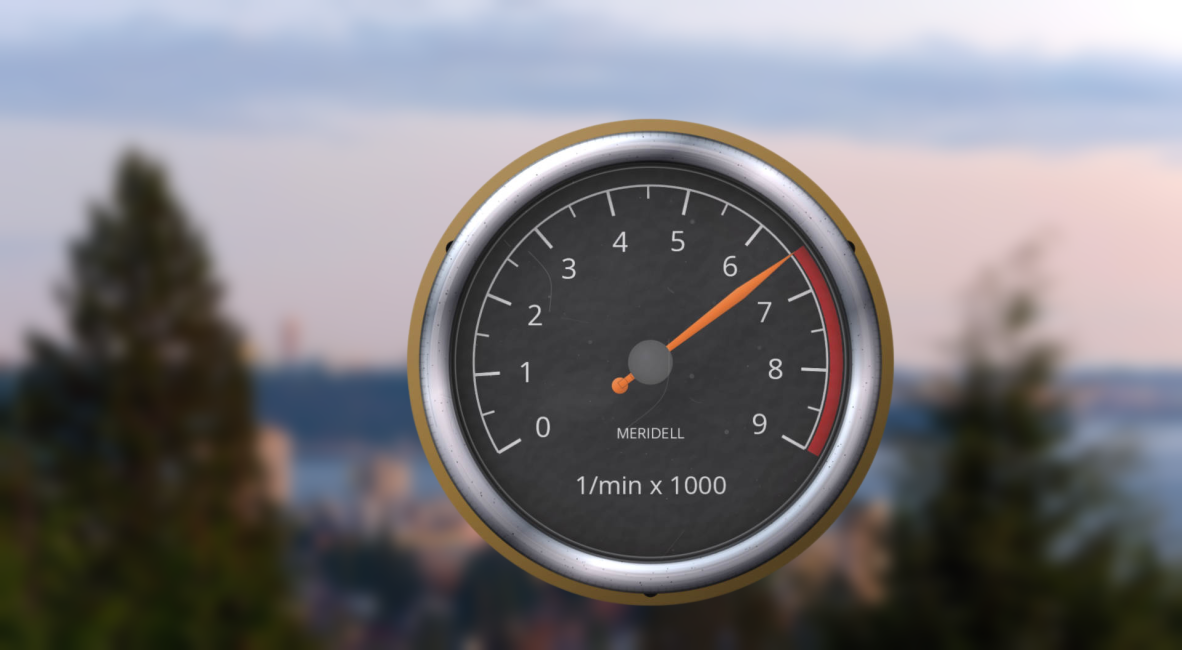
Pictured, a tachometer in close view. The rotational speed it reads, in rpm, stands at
6500 rpm
